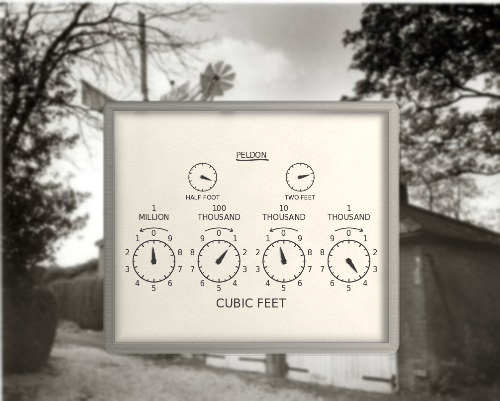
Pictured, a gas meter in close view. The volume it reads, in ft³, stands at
10400 ft³
